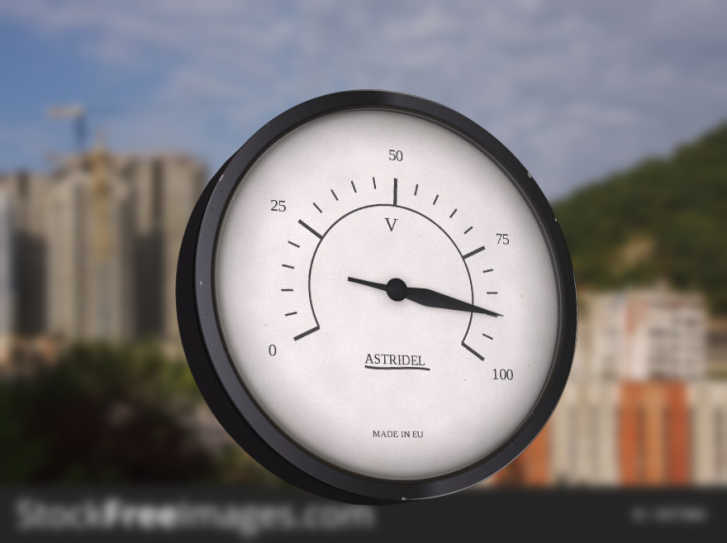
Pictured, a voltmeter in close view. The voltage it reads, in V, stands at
90 V
